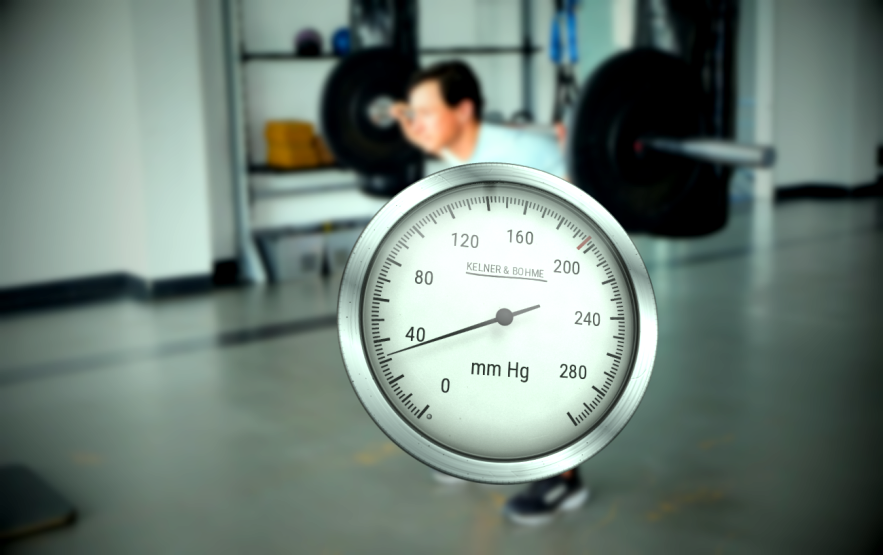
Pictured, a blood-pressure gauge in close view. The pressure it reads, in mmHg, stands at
32 mmHg
